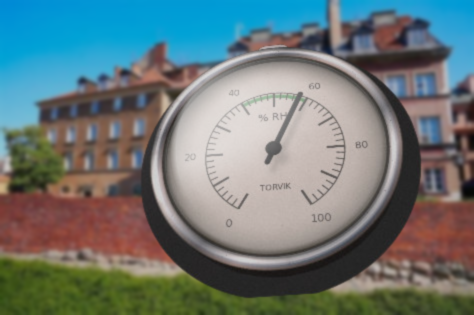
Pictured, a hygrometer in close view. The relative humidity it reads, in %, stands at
58 %
